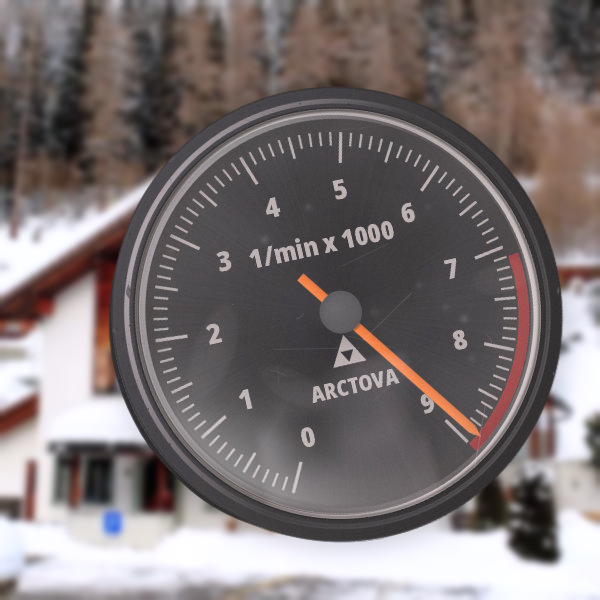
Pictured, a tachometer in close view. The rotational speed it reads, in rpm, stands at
8900 rpm
